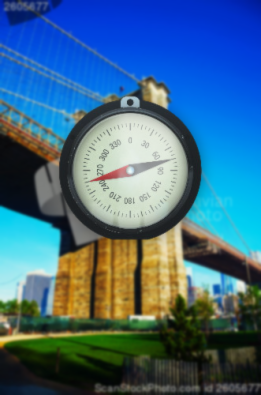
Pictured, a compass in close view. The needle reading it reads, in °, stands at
255 °
